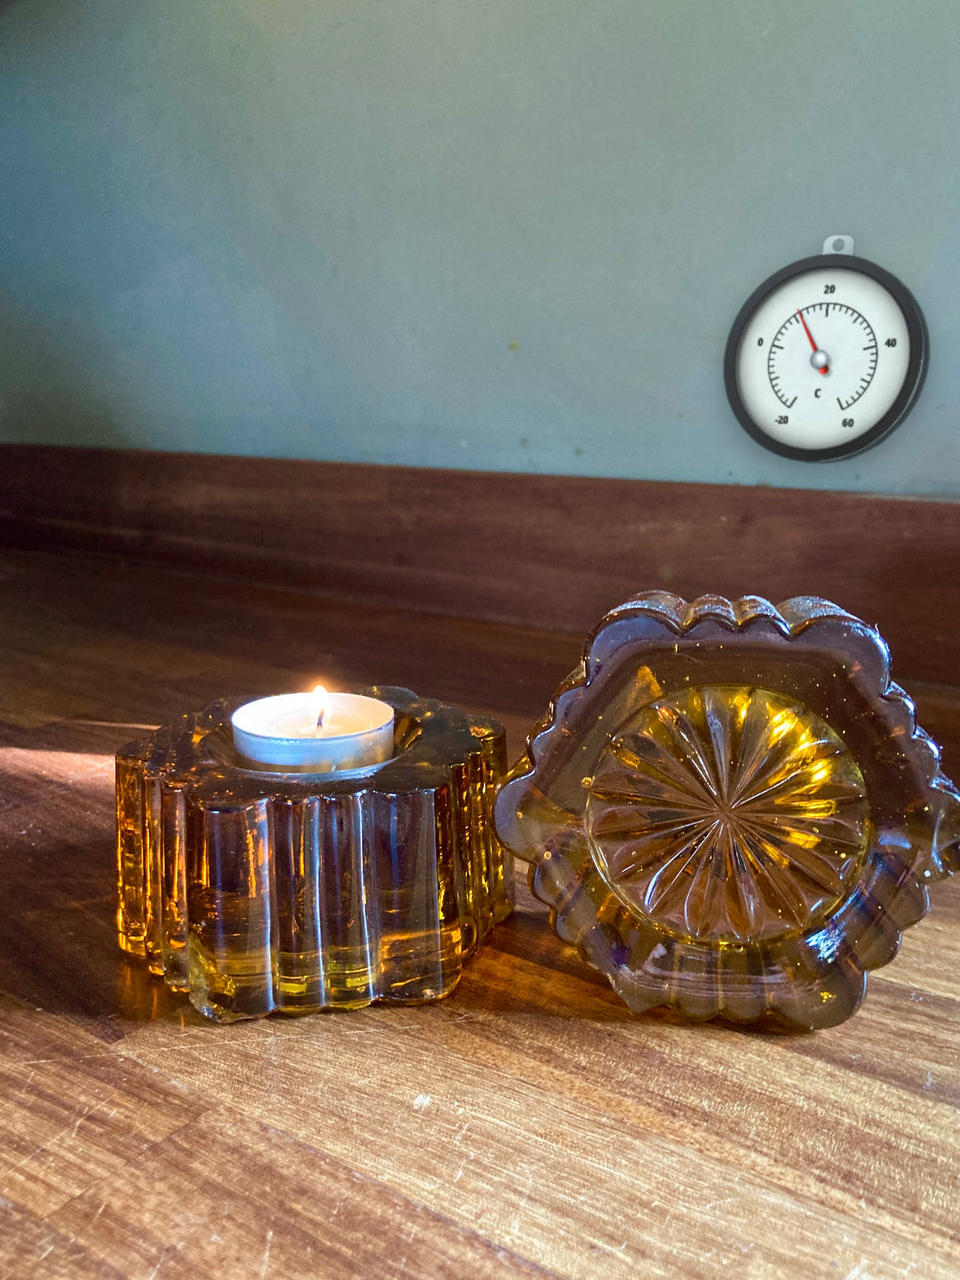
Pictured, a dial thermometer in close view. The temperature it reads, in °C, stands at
12 °C
